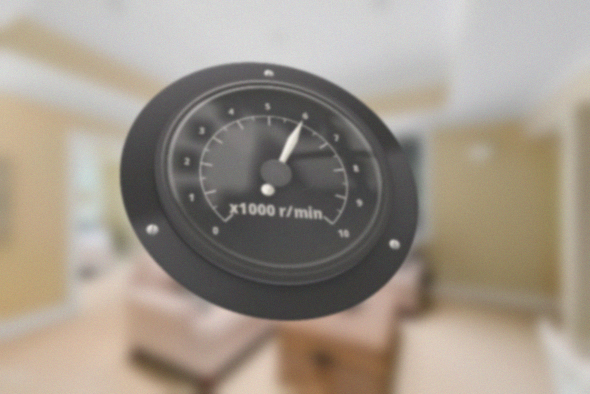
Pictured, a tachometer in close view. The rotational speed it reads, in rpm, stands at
6000 rpm
